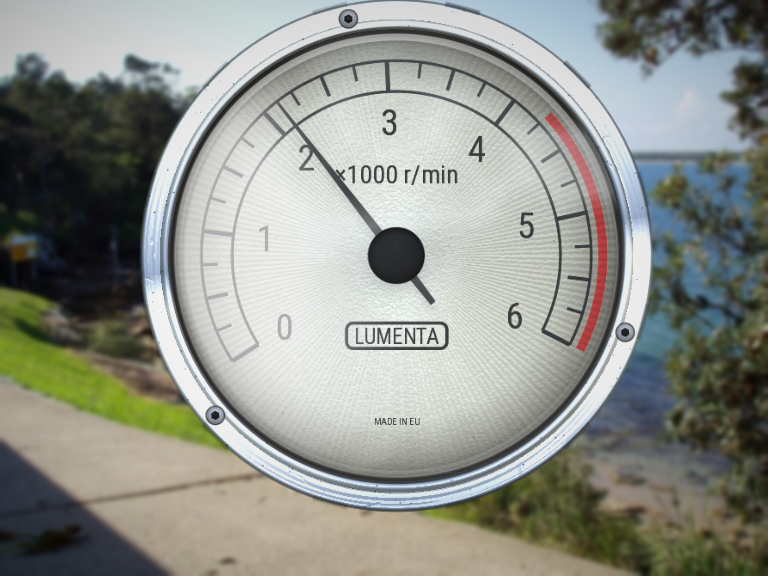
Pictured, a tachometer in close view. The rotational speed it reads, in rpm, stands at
2125 rpm
